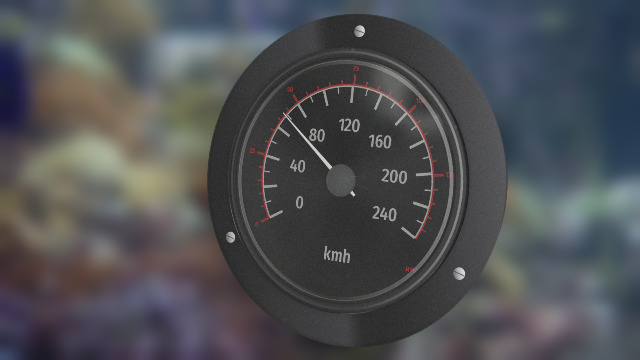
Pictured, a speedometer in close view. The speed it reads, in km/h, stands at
70 km/h
